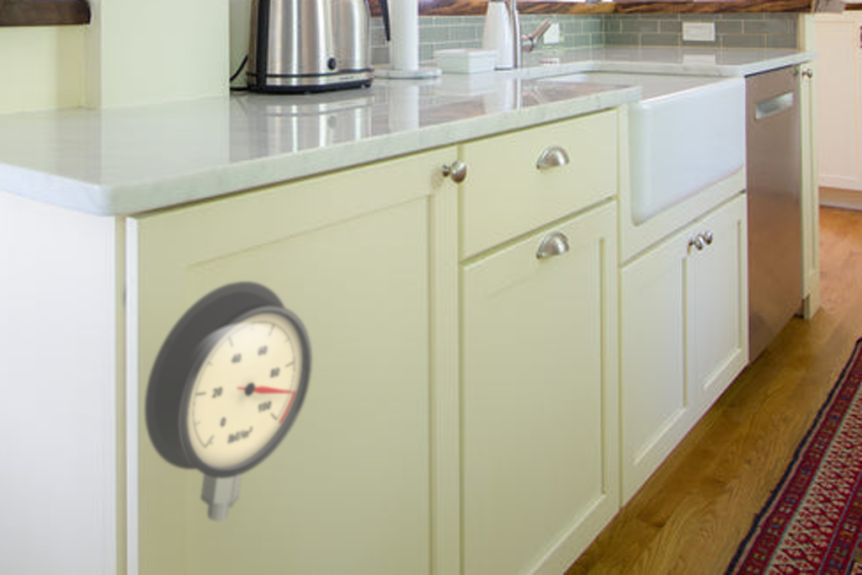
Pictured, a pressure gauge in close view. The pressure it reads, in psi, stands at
90 psi
